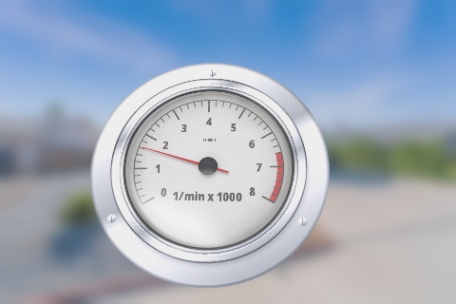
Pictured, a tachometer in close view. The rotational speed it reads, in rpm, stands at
1600 rpm
